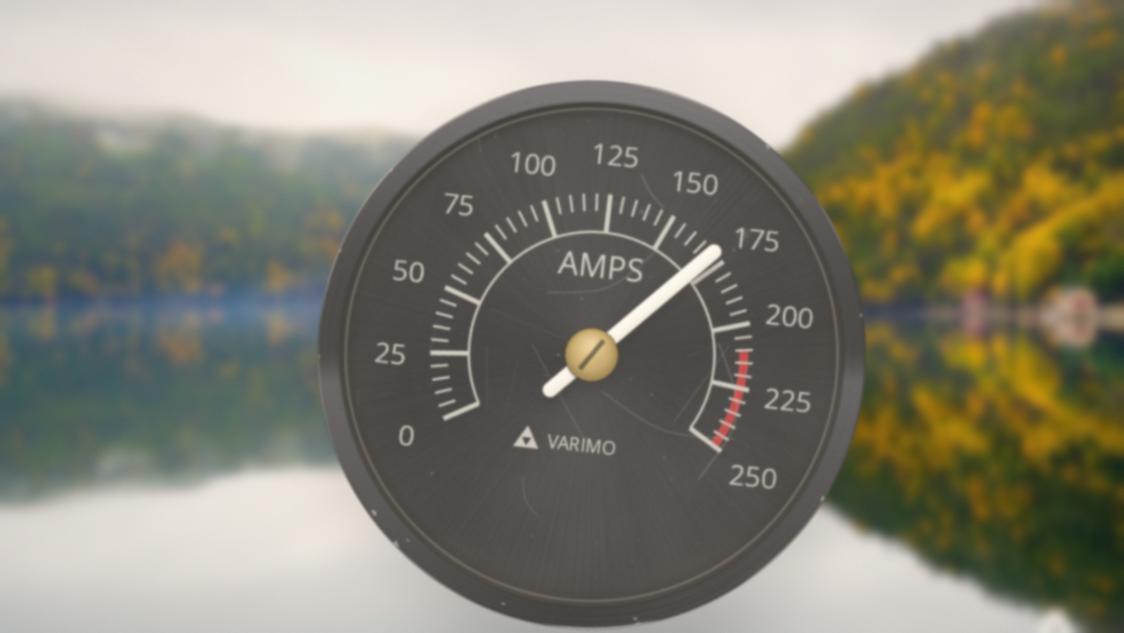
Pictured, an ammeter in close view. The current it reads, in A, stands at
170 A
